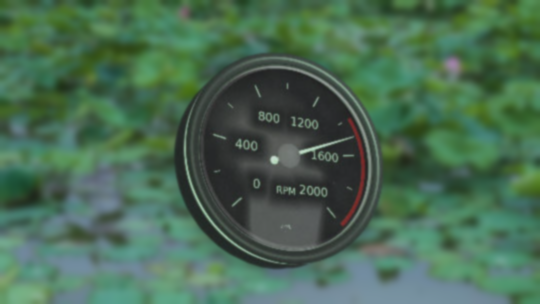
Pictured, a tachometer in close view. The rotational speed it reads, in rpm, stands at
1500 rpm
